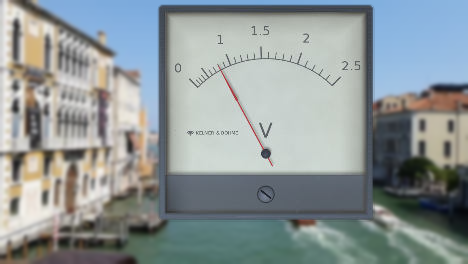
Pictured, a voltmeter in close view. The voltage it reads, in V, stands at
0.8 V
